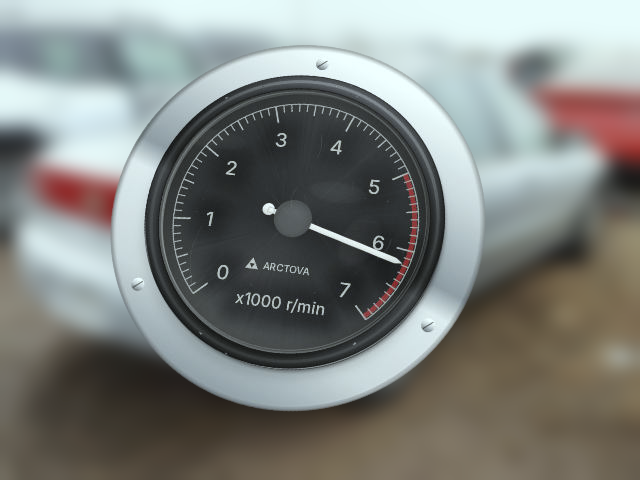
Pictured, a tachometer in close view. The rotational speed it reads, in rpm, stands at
6200 rpm
